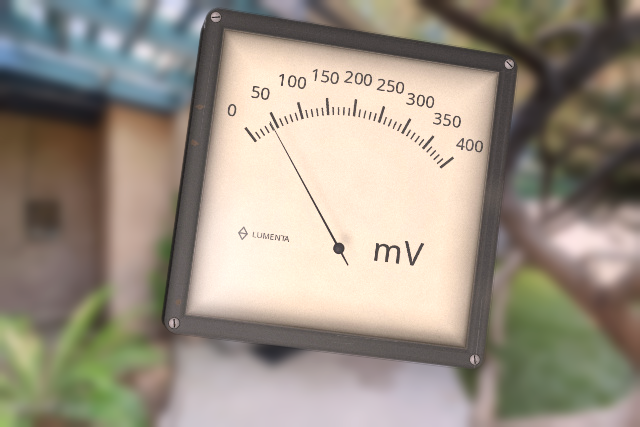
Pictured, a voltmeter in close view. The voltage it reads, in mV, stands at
40 mV
